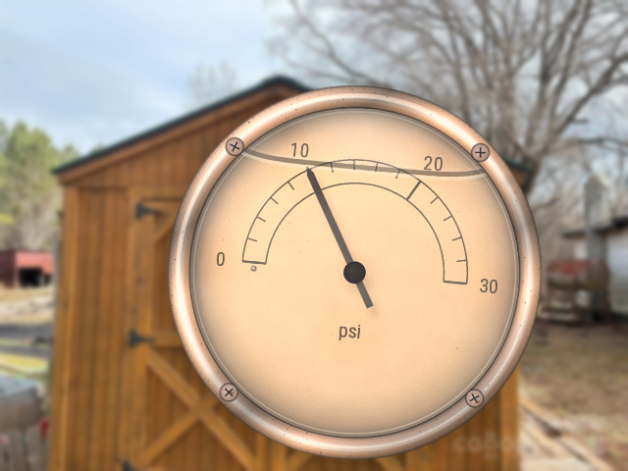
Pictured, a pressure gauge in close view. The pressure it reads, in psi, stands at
10 psi
